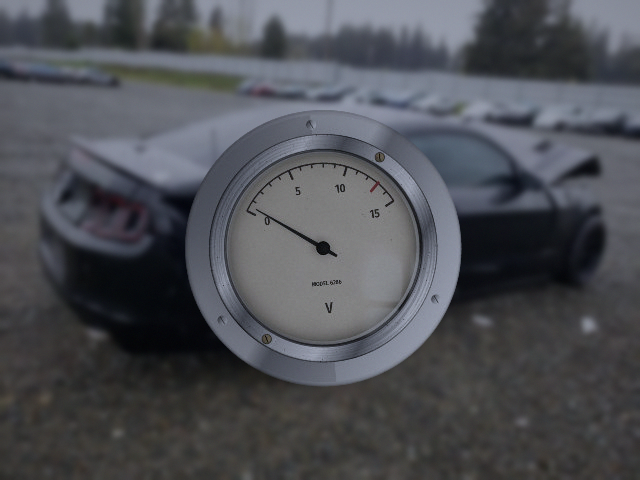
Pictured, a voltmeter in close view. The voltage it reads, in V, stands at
0.5 V
